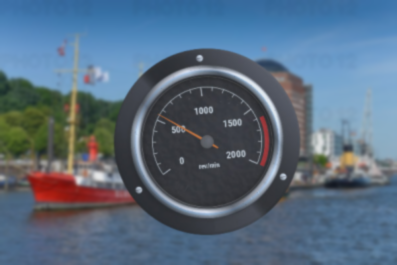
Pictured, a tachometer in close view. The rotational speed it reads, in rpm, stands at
550 rpm
